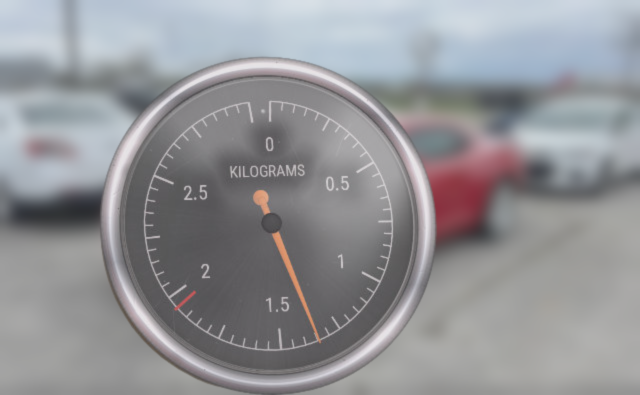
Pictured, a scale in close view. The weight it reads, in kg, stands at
1.35 kg
